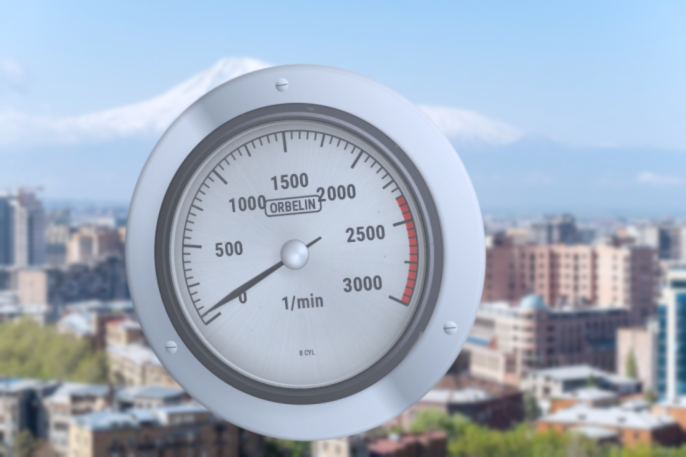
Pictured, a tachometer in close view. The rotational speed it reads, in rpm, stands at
50 rpm
